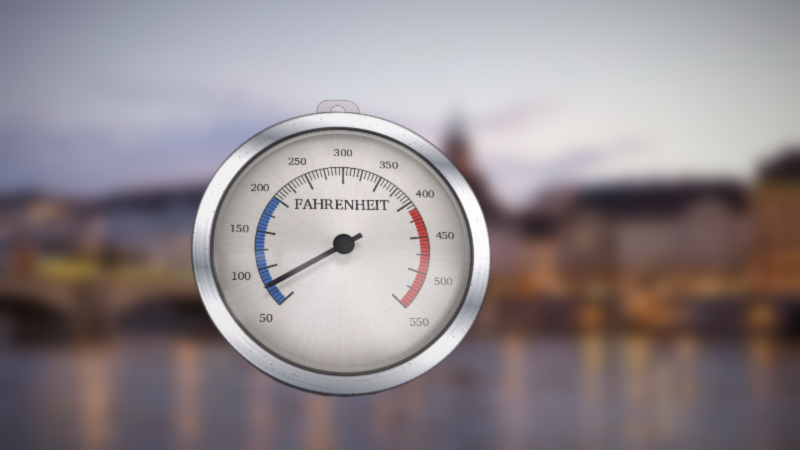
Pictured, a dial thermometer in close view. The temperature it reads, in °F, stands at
75 °F
